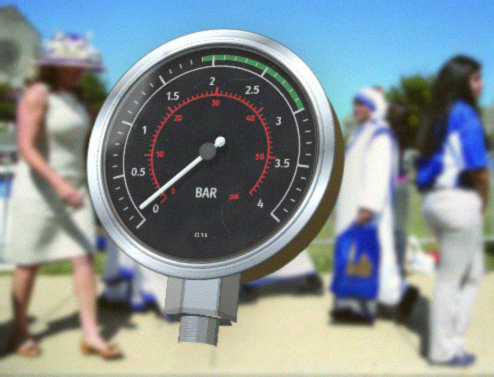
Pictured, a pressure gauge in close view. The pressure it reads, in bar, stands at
0.1 bar
